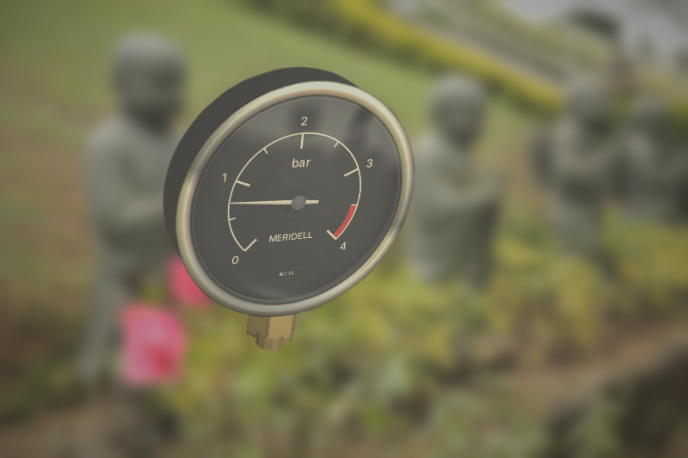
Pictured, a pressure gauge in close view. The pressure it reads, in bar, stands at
0.75 bar
